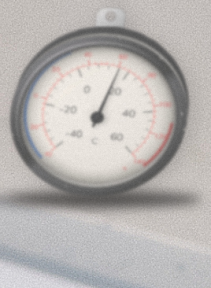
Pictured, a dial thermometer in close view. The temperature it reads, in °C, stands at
16 °C
